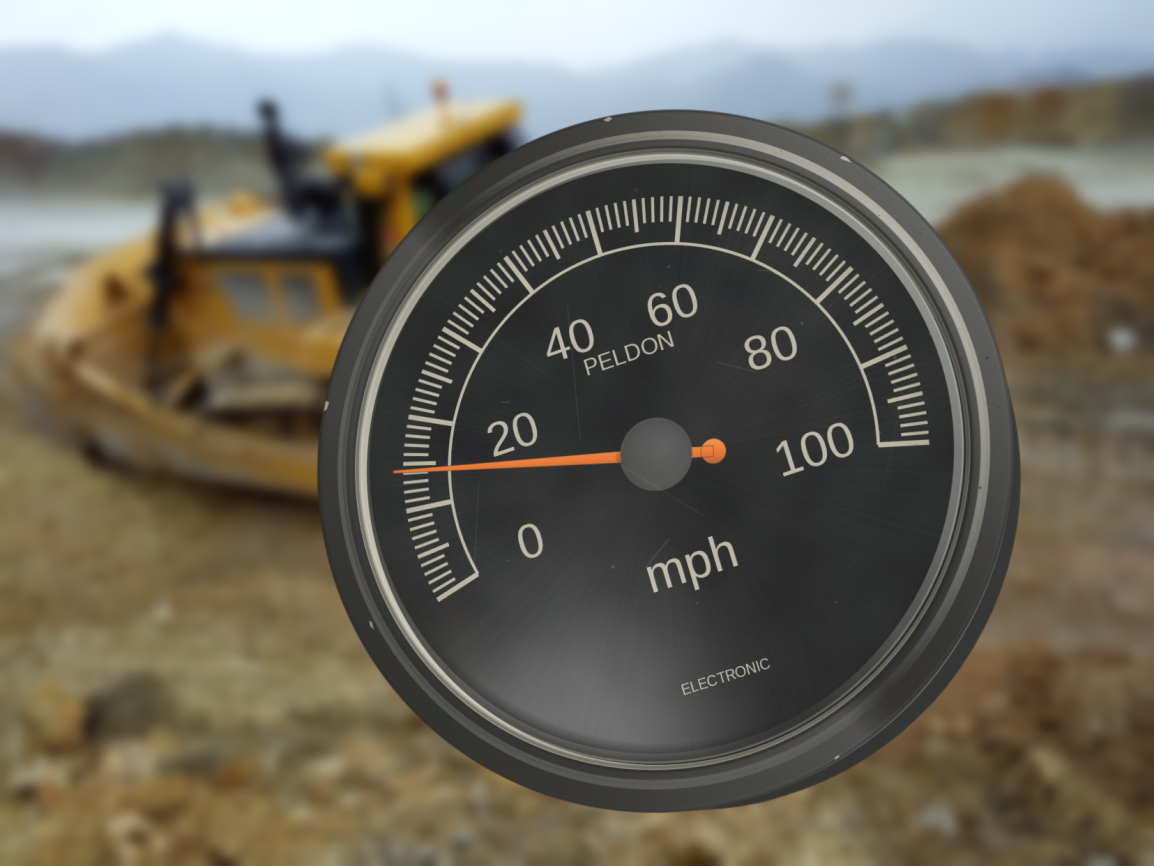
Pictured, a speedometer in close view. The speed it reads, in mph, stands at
14 mph
